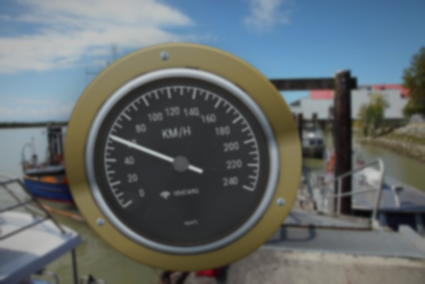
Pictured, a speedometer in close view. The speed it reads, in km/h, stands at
60 km/h
